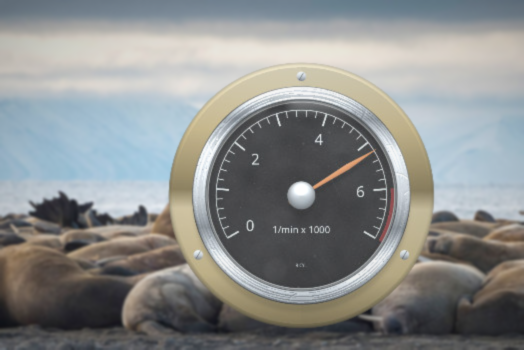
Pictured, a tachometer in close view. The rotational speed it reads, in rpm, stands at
5200 rpm
